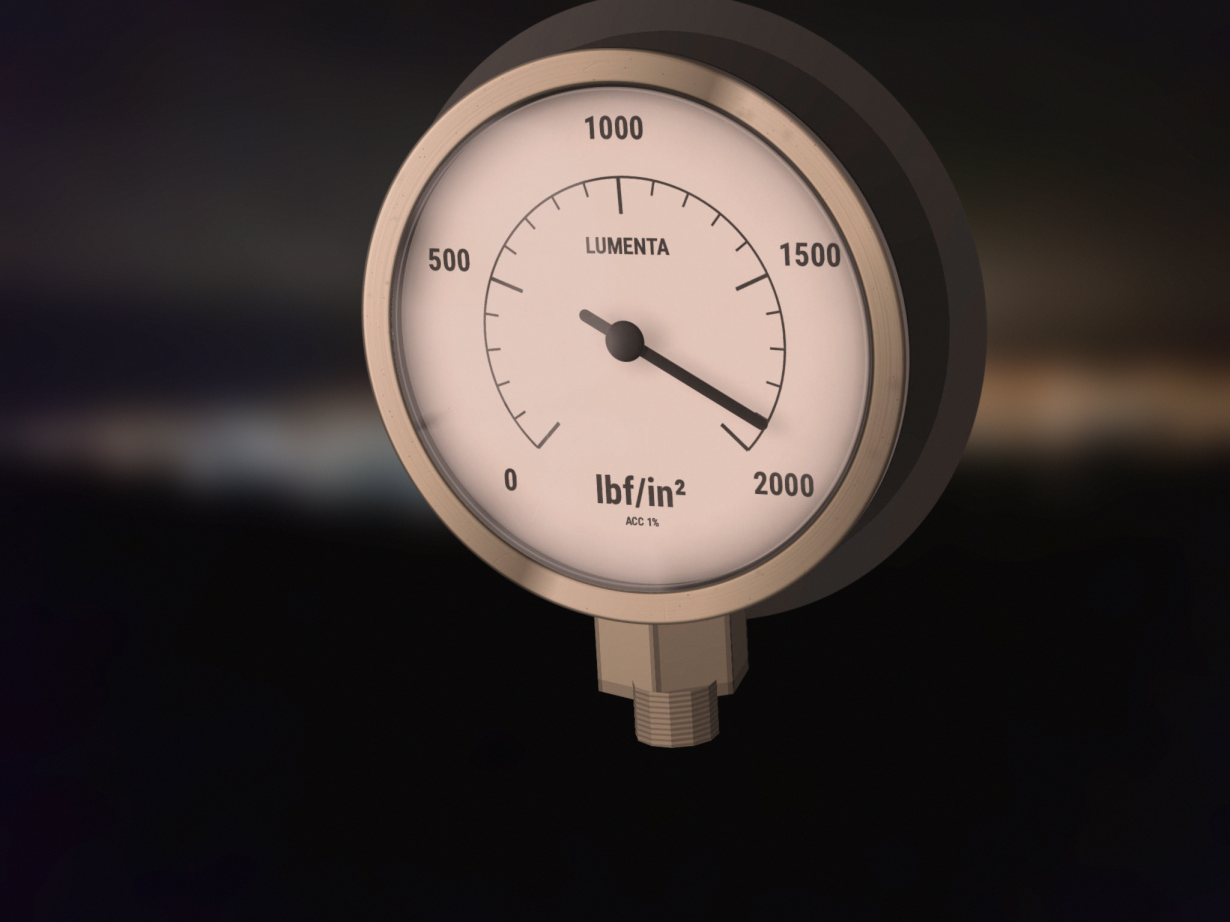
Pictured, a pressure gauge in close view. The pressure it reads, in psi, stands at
1900 psi
